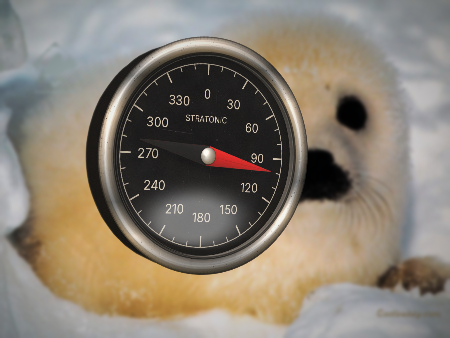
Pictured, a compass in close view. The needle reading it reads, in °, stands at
100 °
